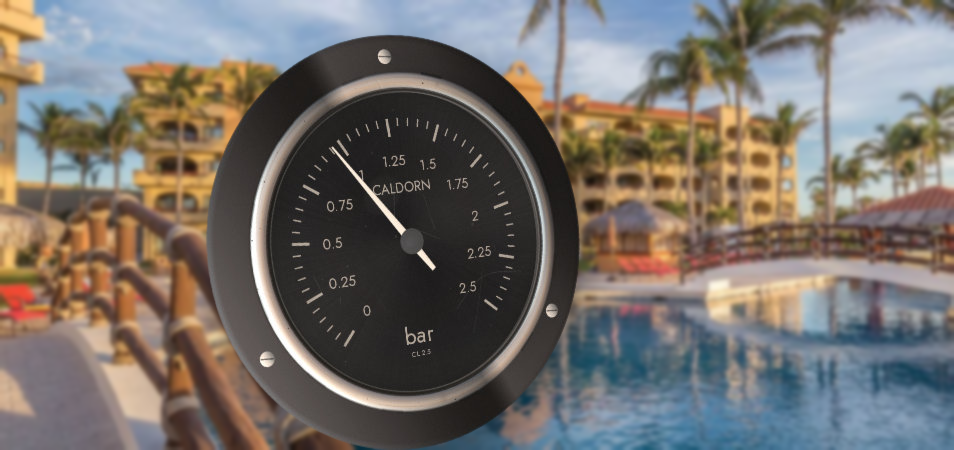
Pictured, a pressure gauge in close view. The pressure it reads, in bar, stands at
0.95 bar
